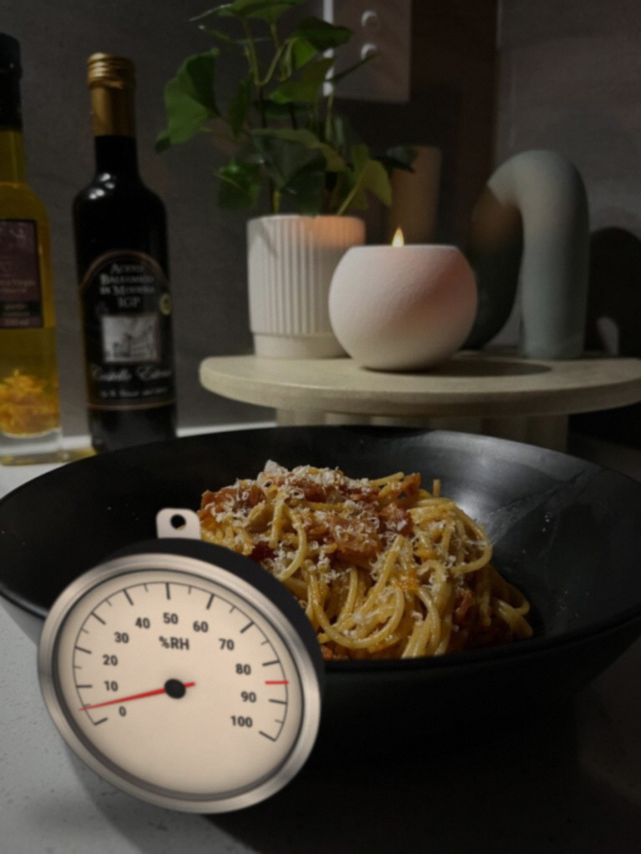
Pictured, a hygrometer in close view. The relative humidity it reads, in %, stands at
5 %
